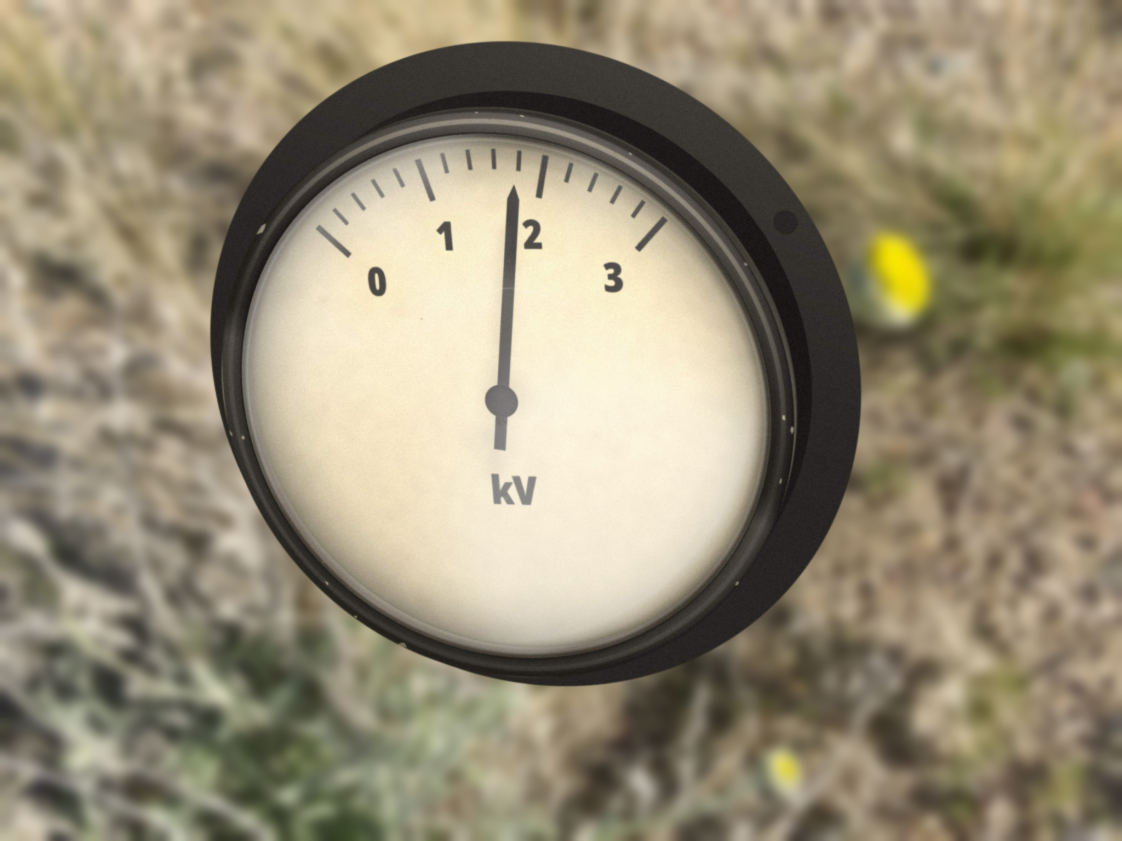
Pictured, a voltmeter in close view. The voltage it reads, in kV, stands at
1.8 kV
